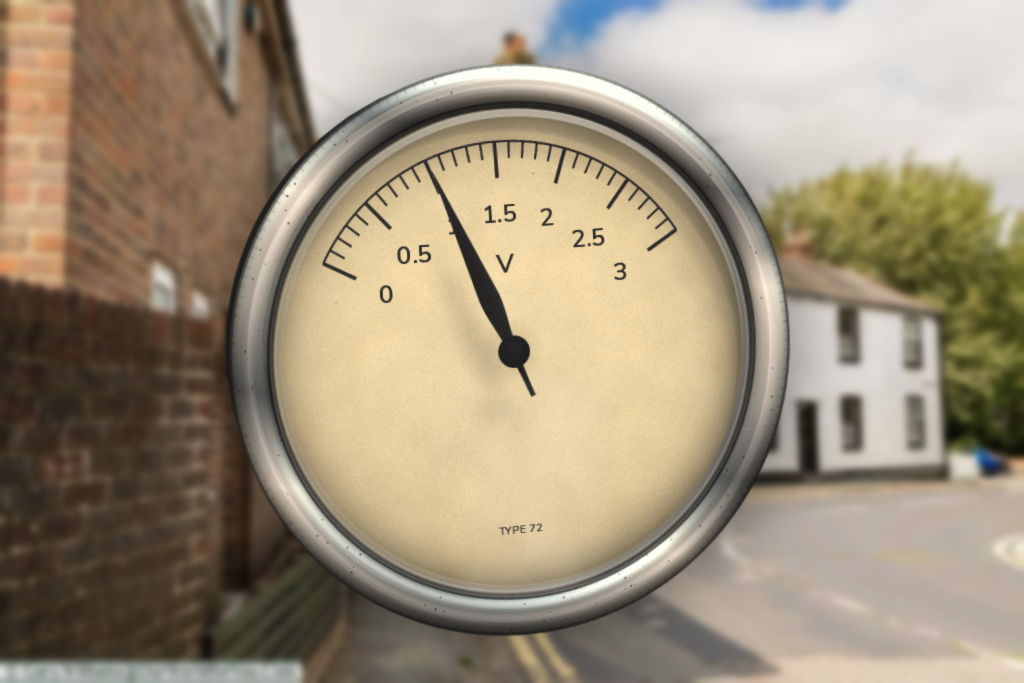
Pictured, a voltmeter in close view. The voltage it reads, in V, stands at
1 V
